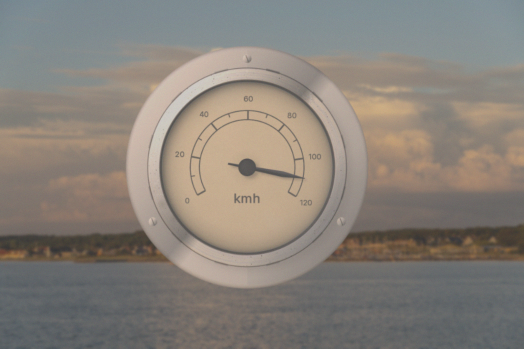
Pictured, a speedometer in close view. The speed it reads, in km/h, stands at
110 km/h
